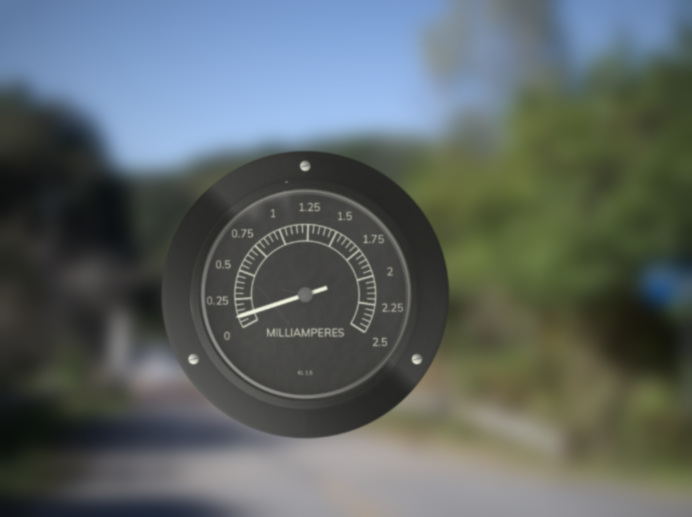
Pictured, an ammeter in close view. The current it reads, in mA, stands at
0.1 mA
